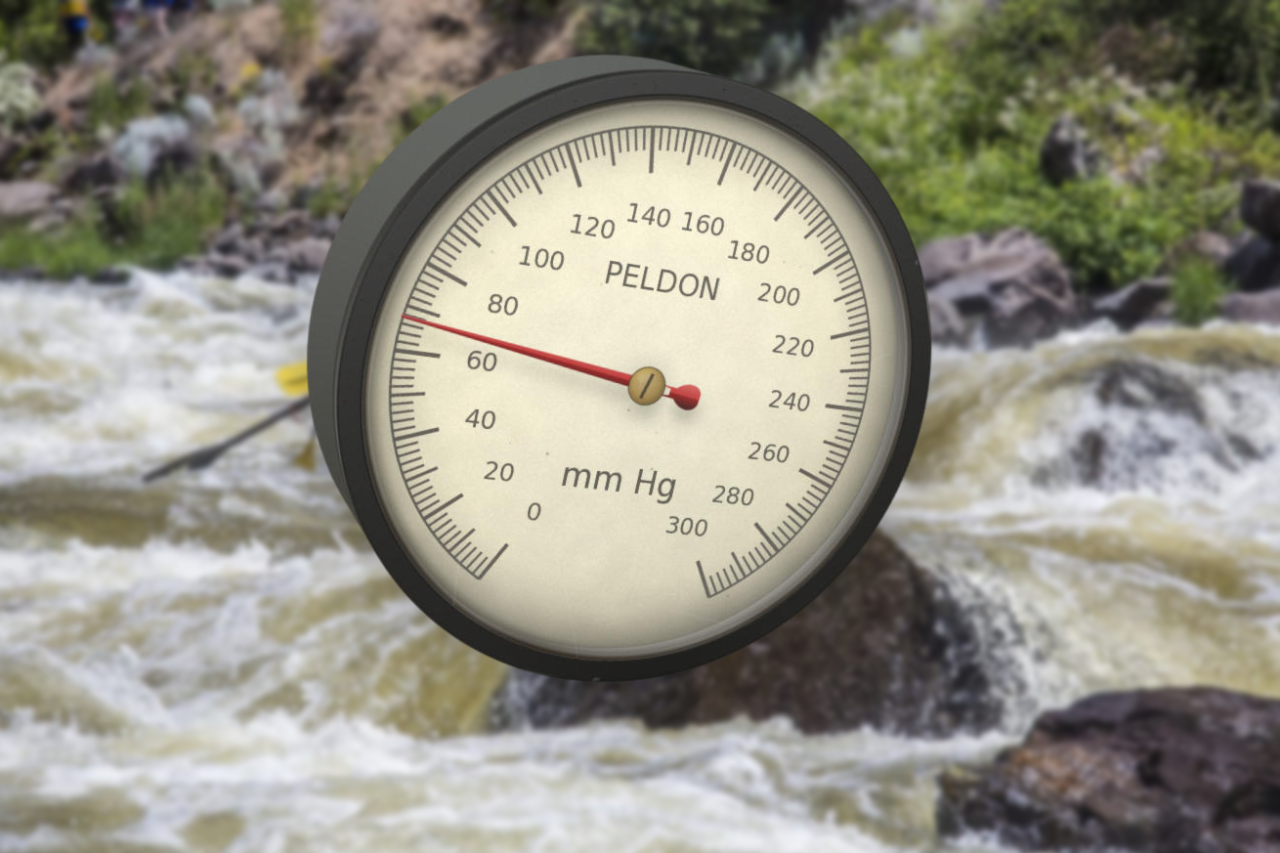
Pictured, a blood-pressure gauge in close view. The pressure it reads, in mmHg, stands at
68 mmHg
